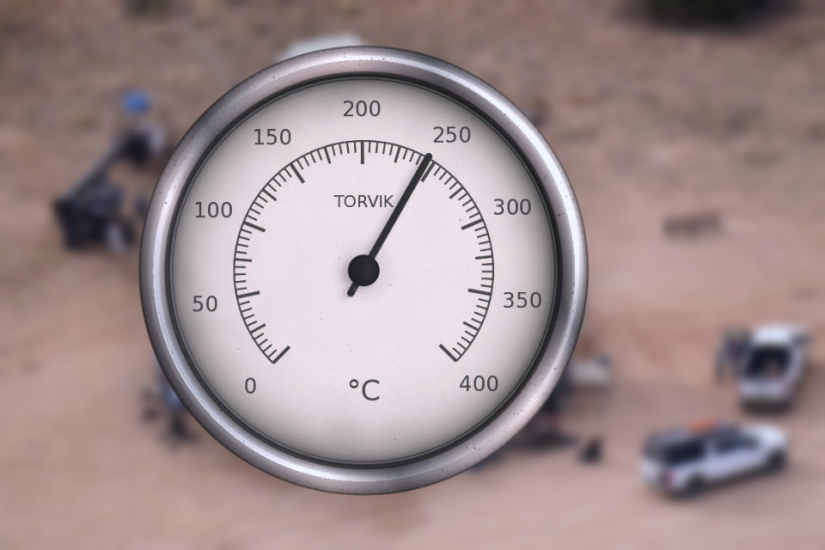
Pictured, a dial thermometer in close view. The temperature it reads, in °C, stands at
245 °C
